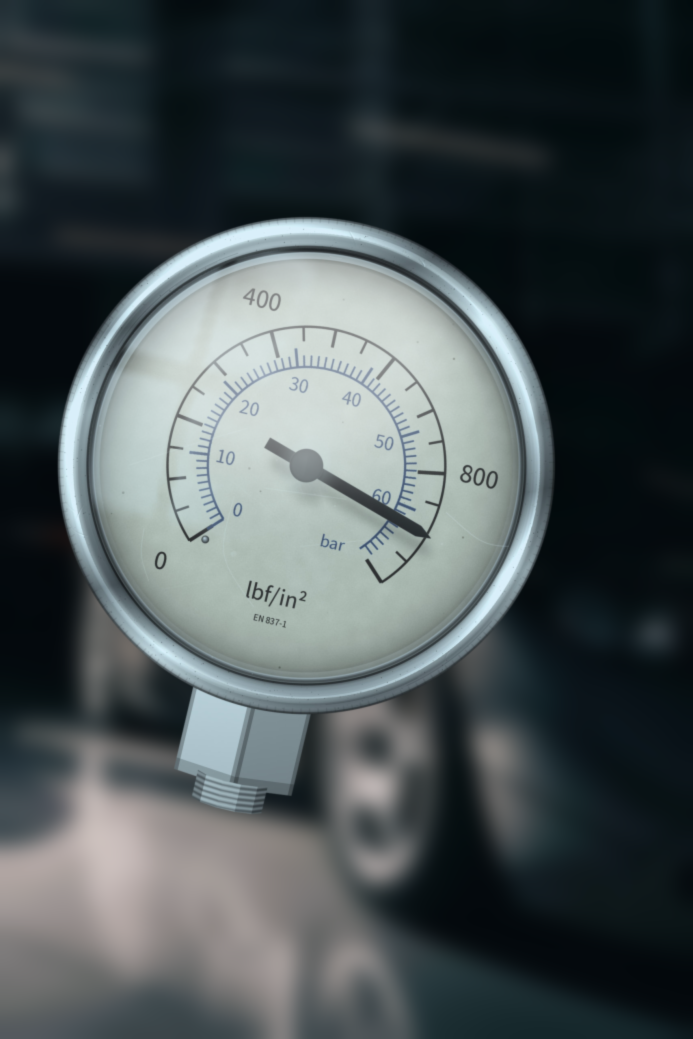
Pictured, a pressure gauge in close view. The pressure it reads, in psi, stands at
900 psi
